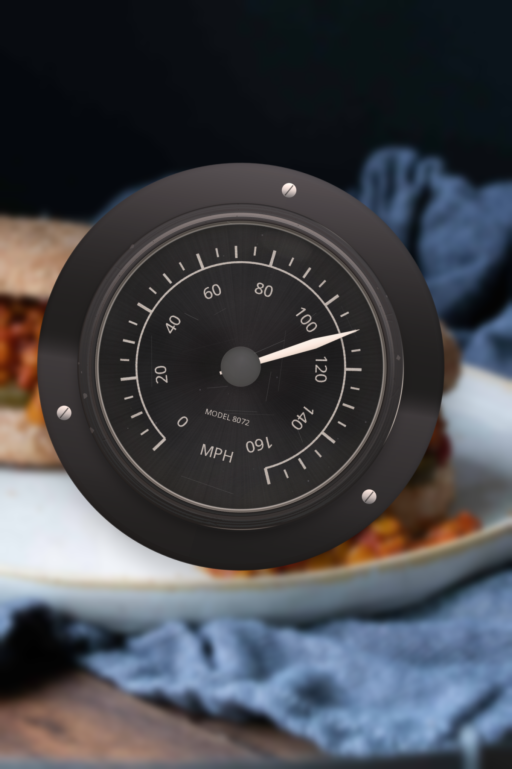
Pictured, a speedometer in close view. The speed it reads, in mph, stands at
110 mph
